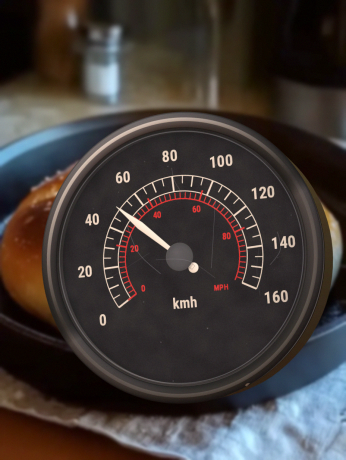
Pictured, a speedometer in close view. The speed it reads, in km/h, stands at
50 km/h
